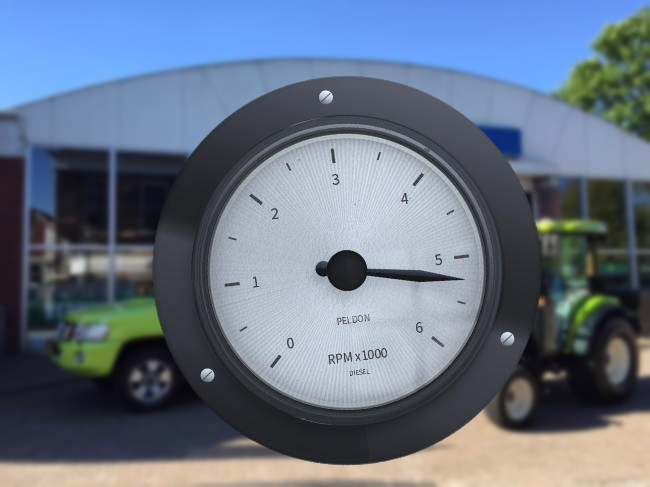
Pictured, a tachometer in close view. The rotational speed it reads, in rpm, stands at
5250 rpm
